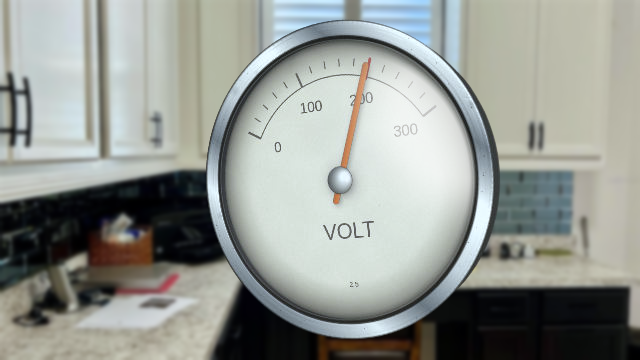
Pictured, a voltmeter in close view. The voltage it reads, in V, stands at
200 V
